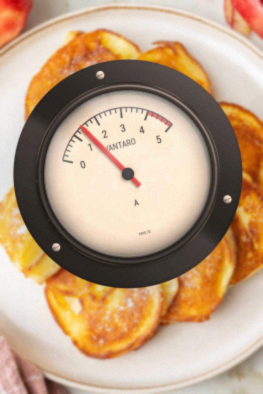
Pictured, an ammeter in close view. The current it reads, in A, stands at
1.4 A
